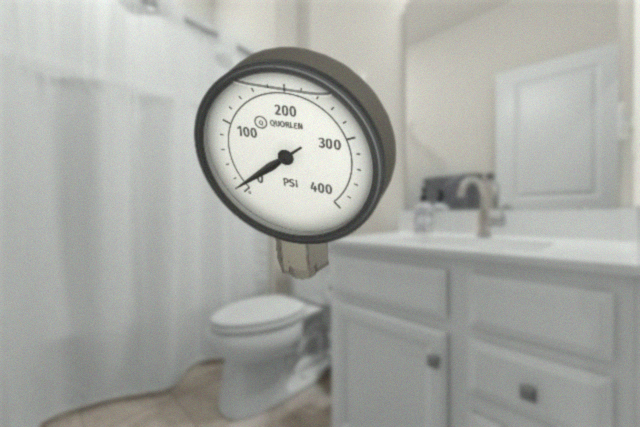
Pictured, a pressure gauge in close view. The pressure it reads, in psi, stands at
10 psi
